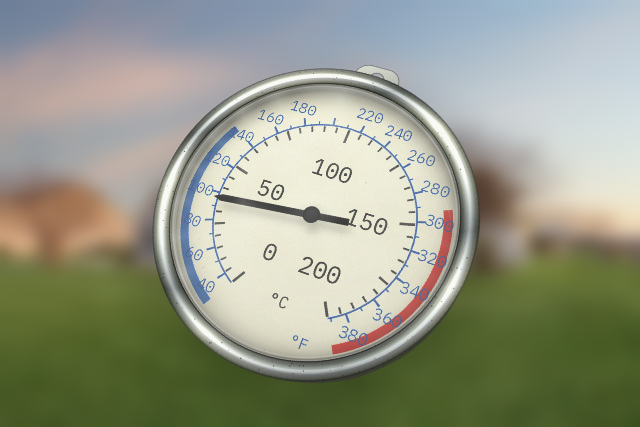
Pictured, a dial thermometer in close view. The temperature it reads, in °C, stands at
35 °C
